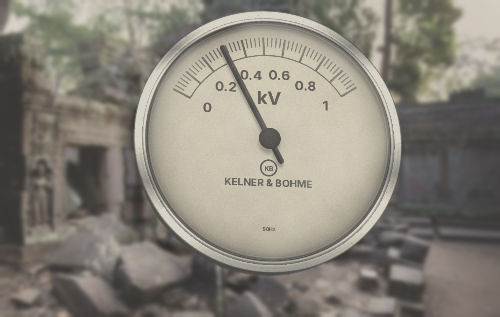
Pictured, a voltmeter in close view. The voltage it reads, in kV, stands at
0.3 kV
